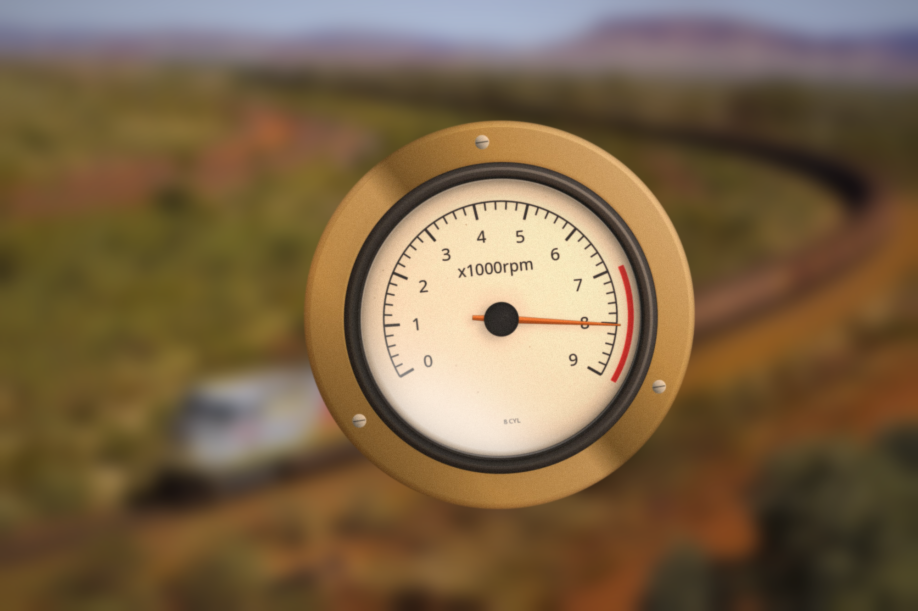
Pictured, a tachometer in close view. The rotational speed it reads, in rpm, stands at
8000 rpm
